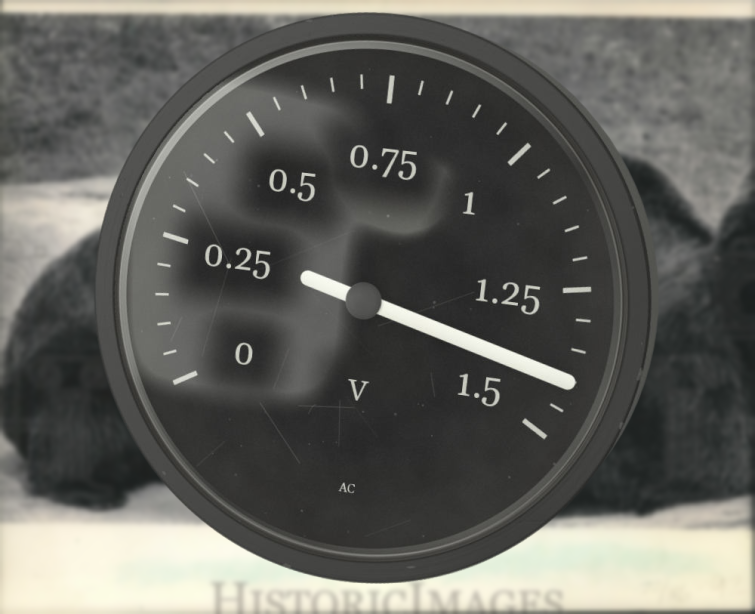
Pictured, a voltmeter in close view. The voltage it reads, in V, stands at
1.4 V
